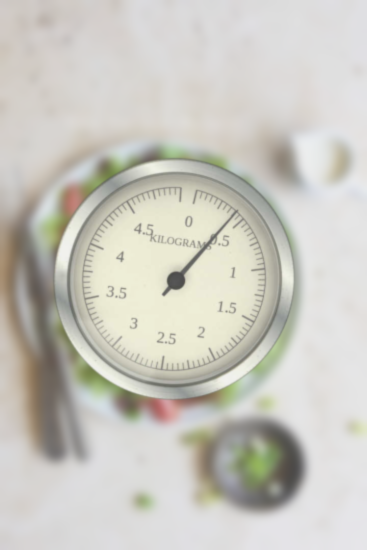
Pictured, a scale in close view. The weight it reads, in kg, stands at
0.4 kg
